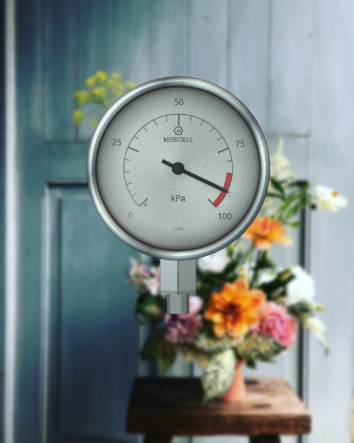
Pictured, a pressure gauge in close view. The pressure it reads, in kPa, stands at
92.5 kPa
